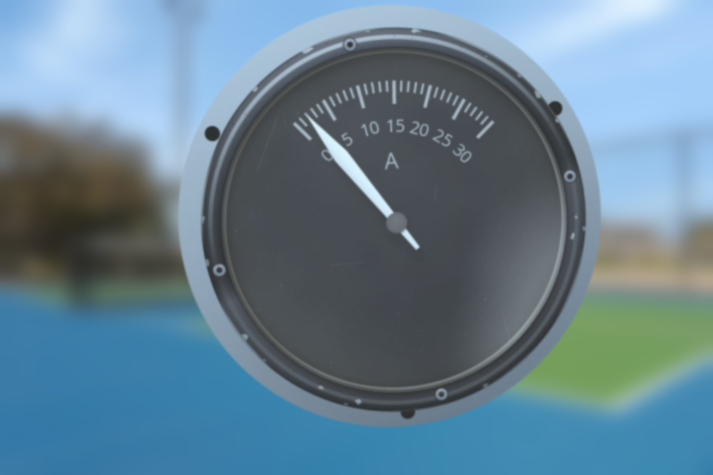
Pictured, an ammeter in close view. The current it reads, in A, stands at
2 A
